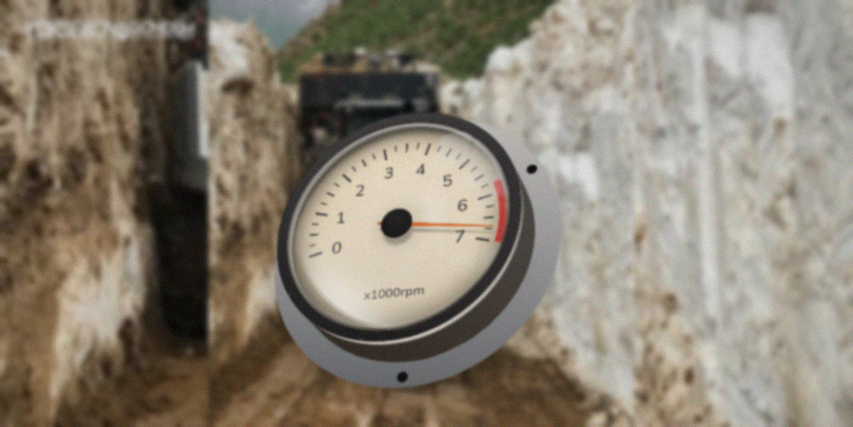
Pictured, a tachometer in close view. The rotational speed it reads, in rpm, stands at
6750 rpm
